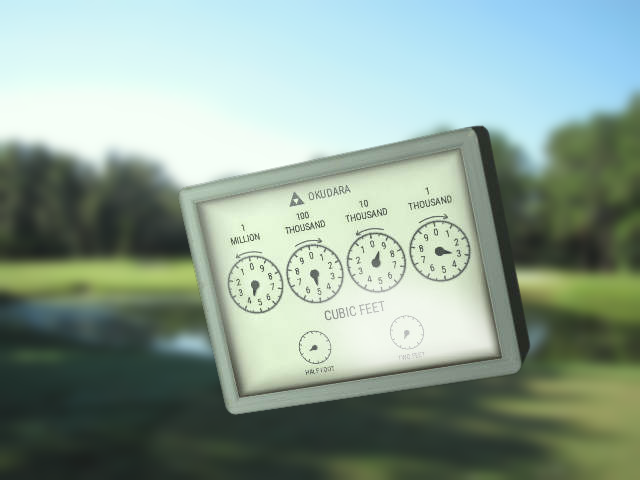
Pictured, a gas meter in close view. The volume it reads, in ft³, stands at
449300 ft³
